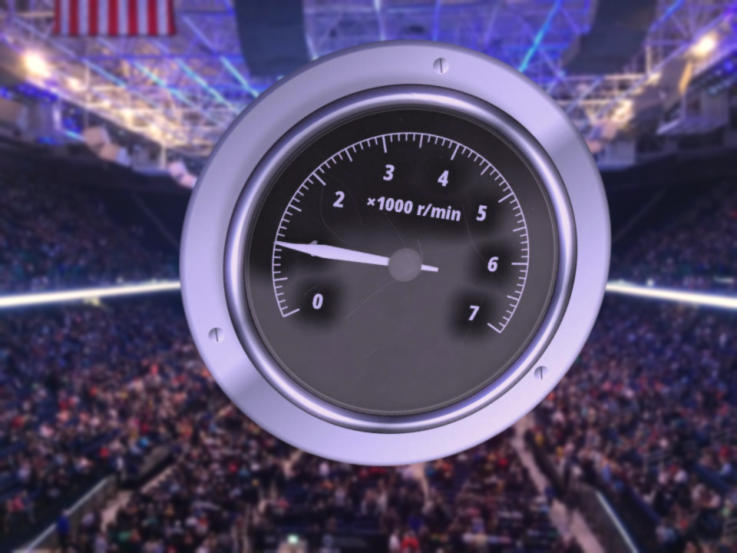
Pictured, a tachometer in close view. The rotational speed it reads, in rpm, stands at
1000 rpm
